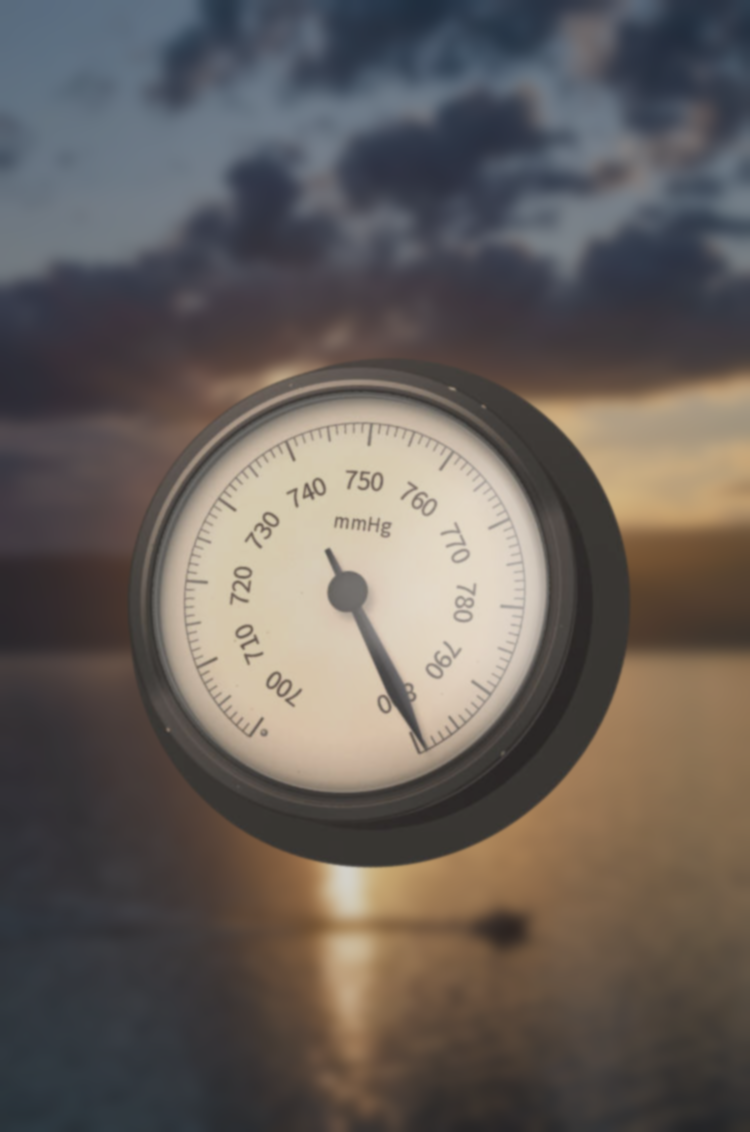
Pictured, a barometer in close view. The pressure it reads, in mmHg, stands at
799 mmHg
